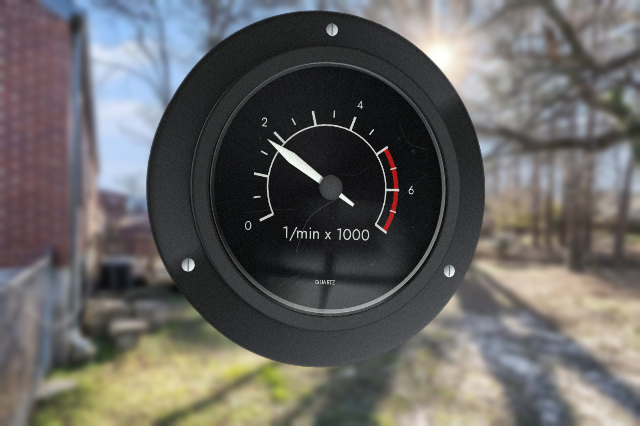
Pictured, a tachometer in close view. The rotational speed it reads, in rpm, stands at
1750 rpm
